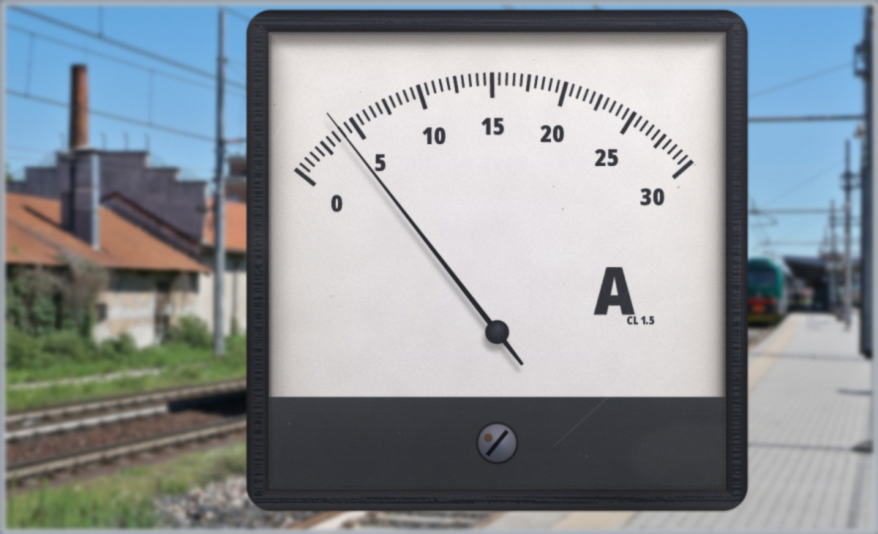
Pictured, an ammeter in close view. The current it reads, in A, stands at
4 A
